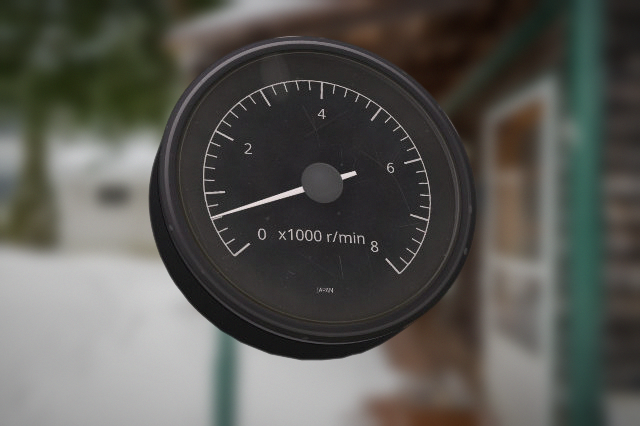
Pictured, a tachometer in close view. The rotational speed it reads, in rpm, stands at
600 rpm
